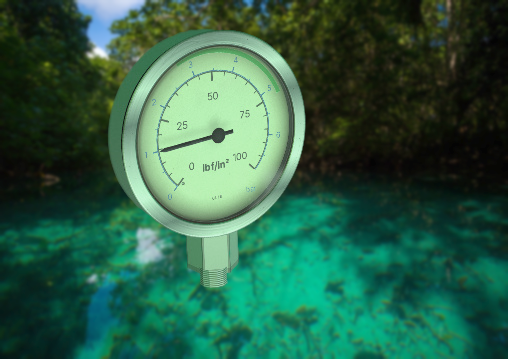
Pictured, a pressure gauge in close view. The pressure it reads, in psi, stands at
15 psi
